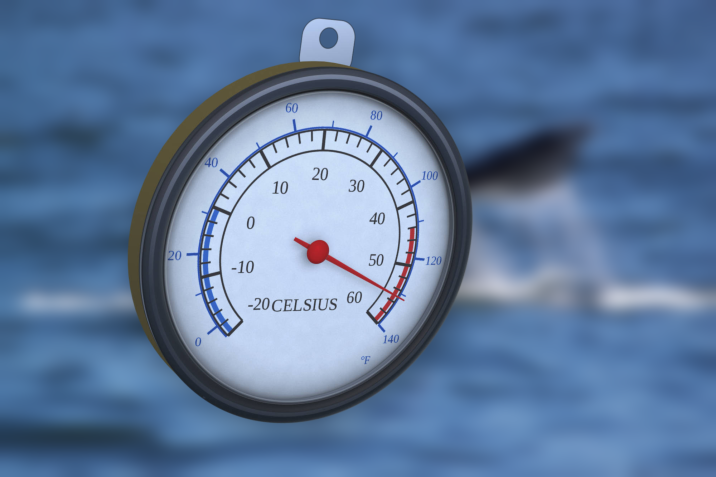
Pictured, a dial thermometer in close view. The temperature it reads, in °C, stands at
55 °C
